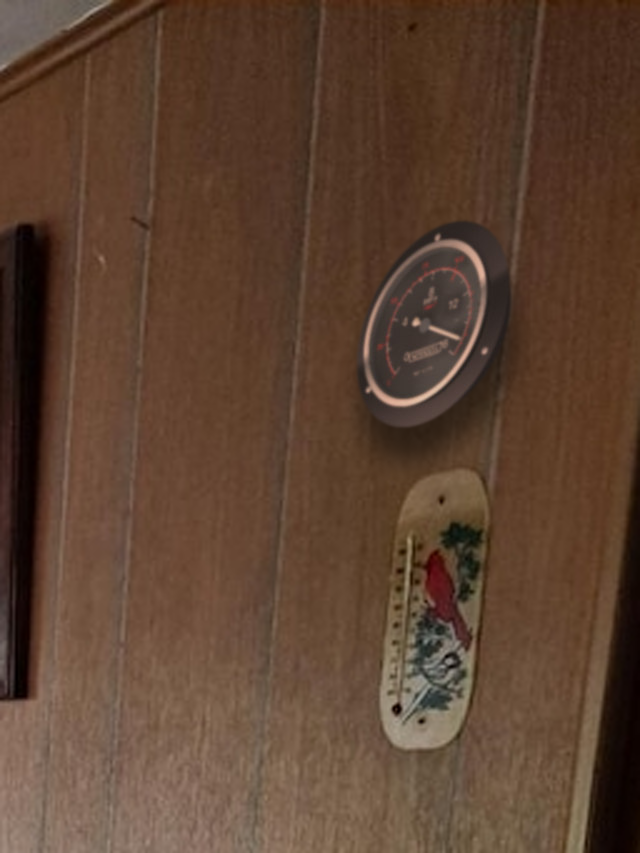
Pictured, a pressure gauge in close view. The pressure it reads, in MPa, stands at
15 MPa
